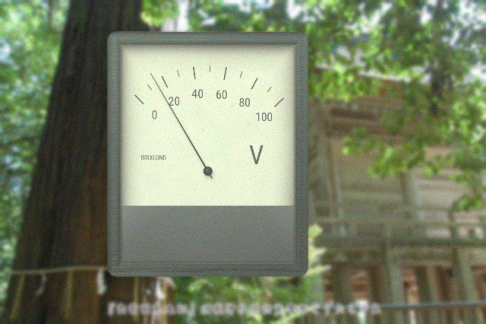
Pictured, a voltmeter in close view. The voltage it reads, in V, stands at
15 V
